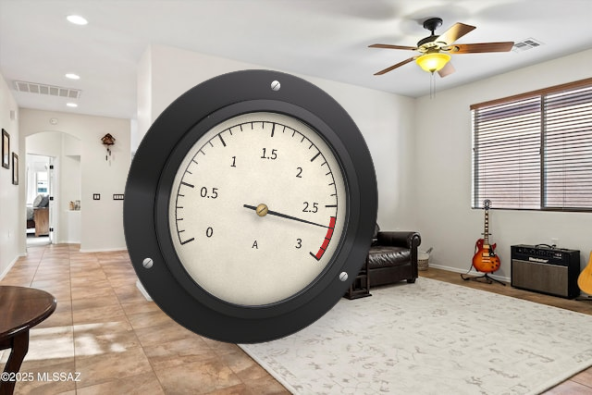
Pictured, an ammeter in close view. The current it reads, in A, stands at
2.7 A
